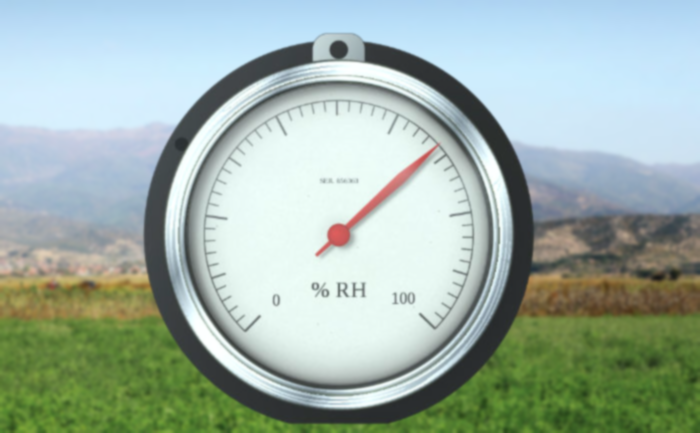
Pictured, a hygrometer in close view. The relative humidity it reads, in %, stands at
68 %
